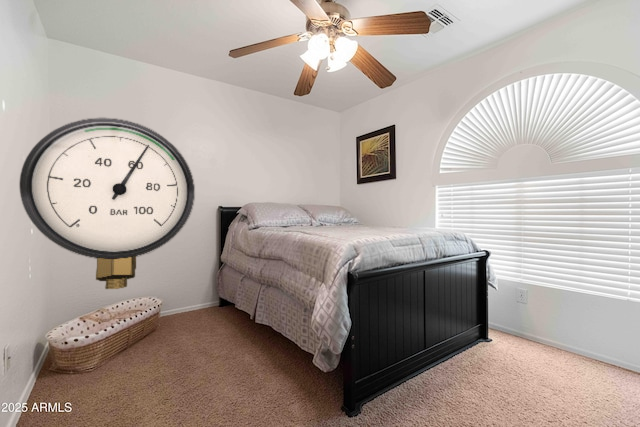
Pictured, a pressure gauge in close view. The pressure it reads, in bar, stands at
60 bar
